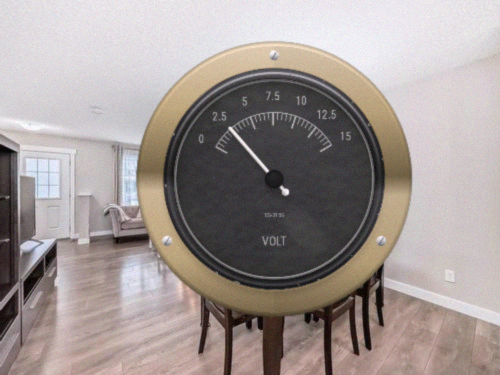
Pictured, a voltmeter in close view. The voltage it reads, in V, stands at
2.5 V
